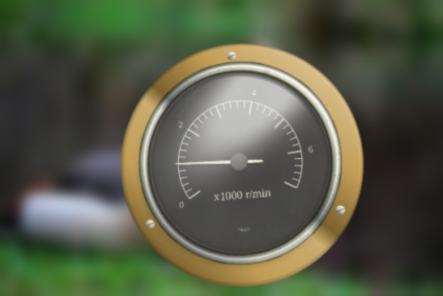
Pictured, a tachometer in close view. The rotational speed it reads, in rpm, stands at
1000 rpm
